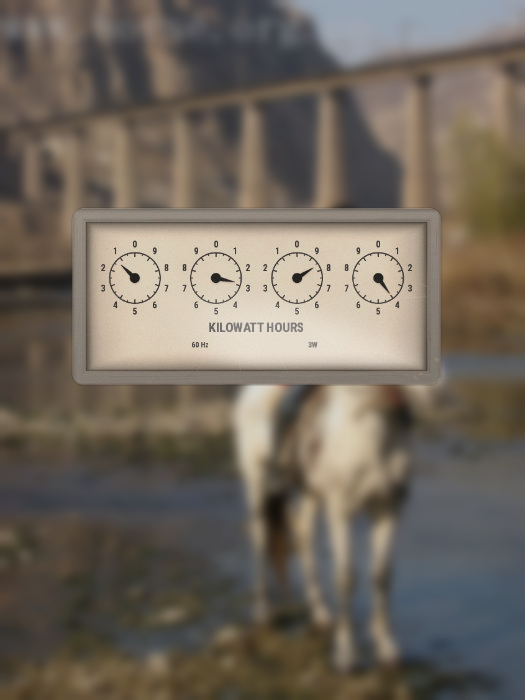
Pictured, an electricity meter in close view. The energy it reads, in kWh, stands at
1284 kWh
